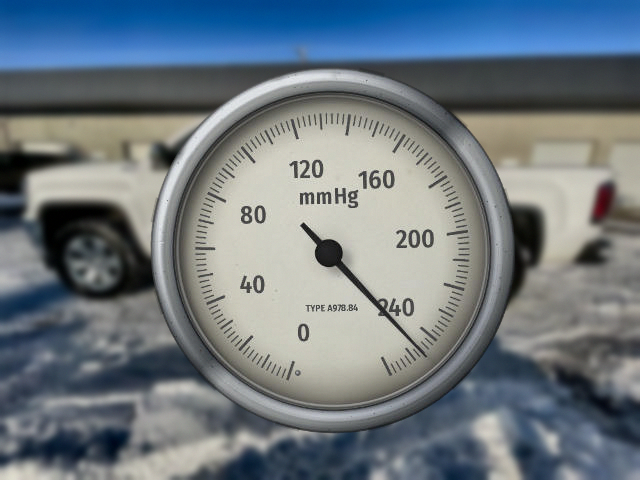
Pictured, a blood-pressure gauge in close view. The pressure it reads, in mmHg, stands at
246 mmHg
